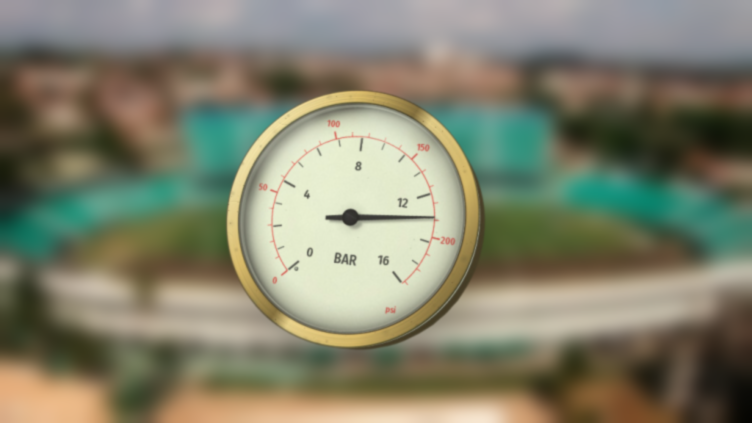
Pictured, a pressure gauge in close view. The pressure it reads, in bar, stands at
13 bar
